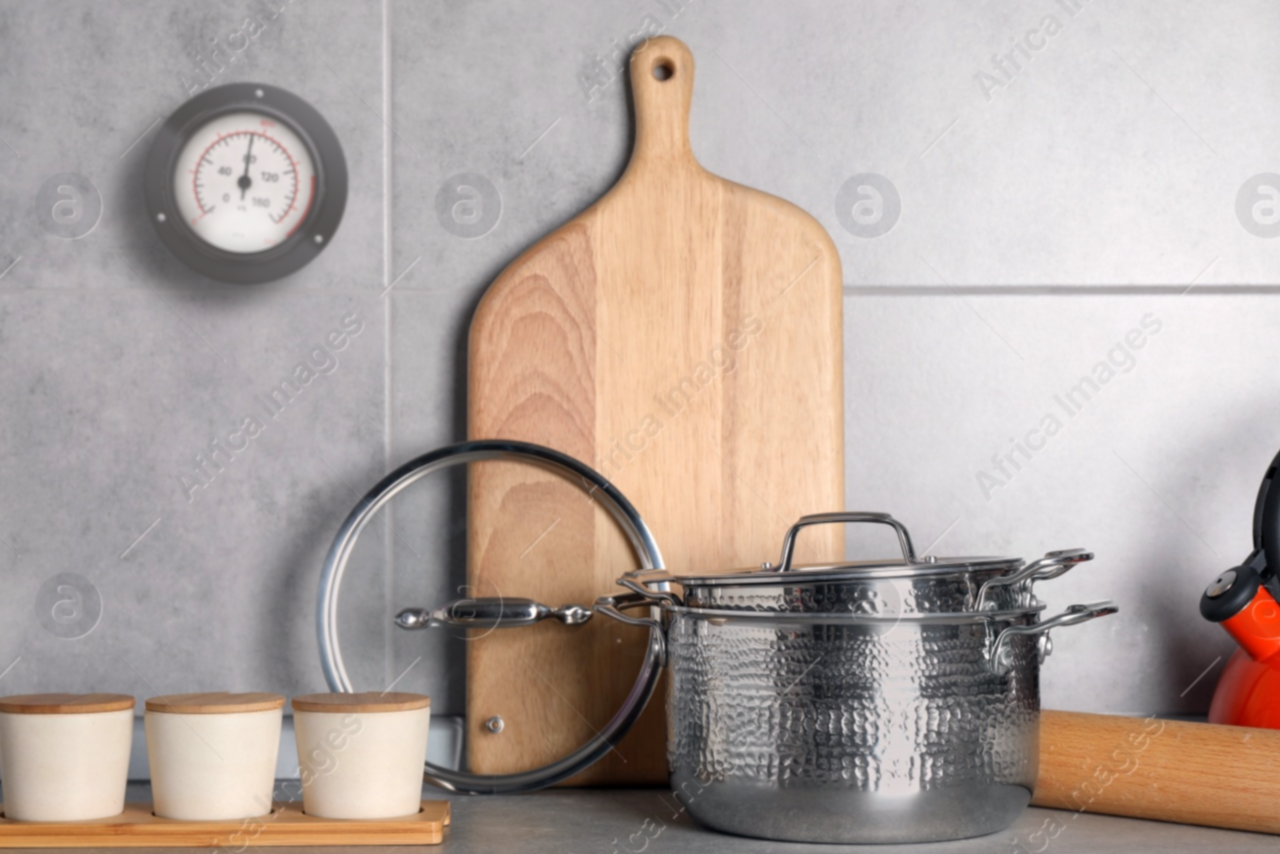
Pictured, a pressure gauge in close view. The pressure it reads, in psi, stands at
80 psi
